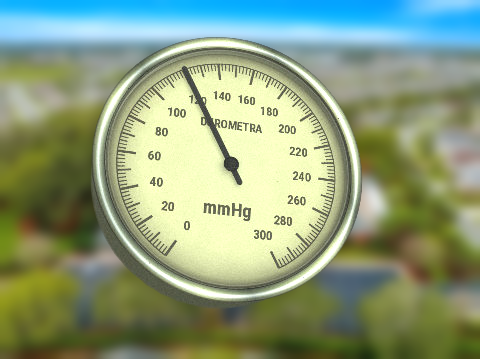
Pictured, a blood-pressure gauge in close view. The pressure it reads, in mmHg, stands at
120 mmHg
